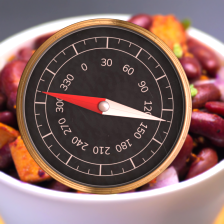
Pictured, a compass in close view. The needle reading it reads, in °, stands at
310 °
